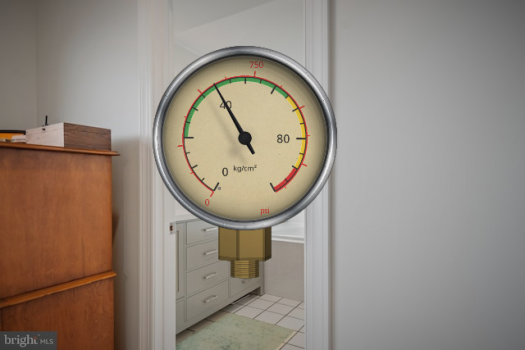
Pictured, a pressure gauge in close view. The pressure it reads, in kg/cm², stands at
40 kg/cm²
